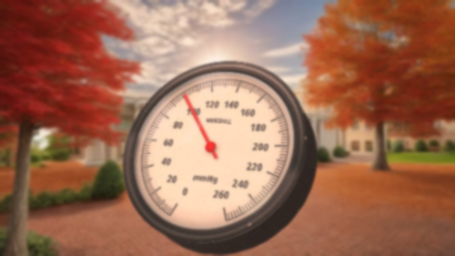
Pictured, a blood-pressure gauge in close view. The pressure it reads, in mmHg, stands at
100 mmHg
